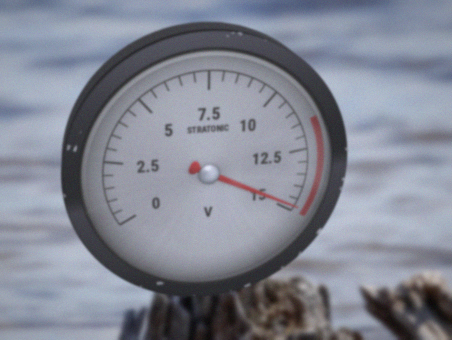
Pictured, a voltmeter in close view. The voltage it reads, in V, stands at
14.75 V
